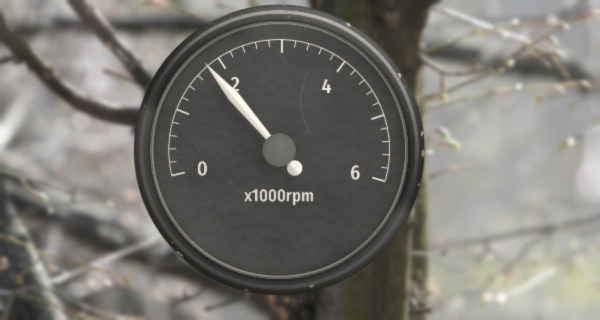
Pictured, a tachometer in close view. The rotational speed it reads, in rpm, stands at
1800 rpm
